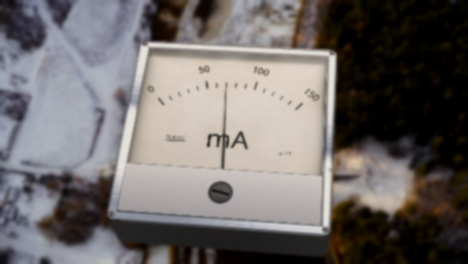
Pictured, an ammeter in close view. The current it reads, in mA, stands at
70 mA
